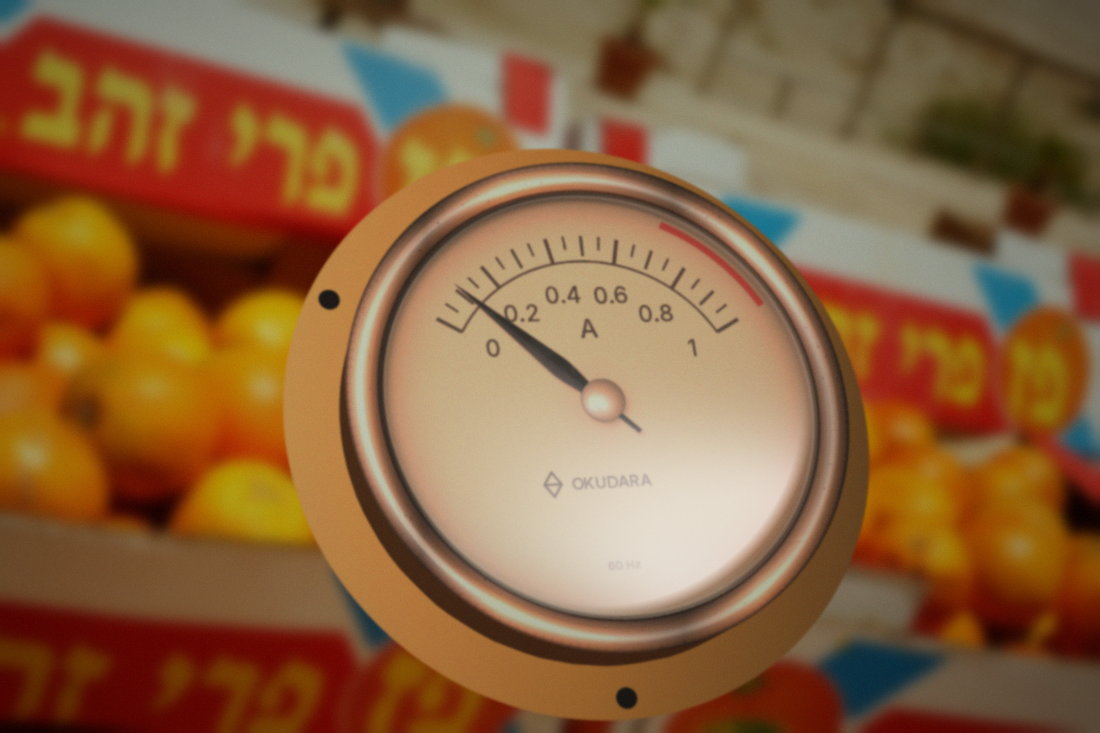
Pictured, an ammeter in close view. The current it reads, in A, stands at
0.1 A
